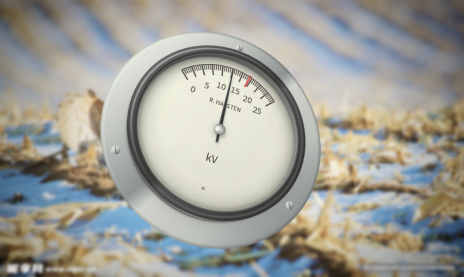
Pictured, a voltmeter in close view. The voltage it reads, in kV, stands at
12.5 kV
